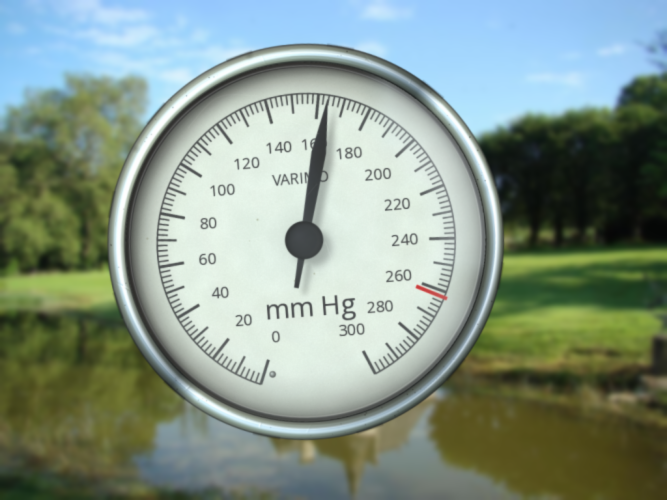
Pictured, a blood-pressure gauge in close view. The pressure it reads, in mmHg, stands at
164 mmHg
